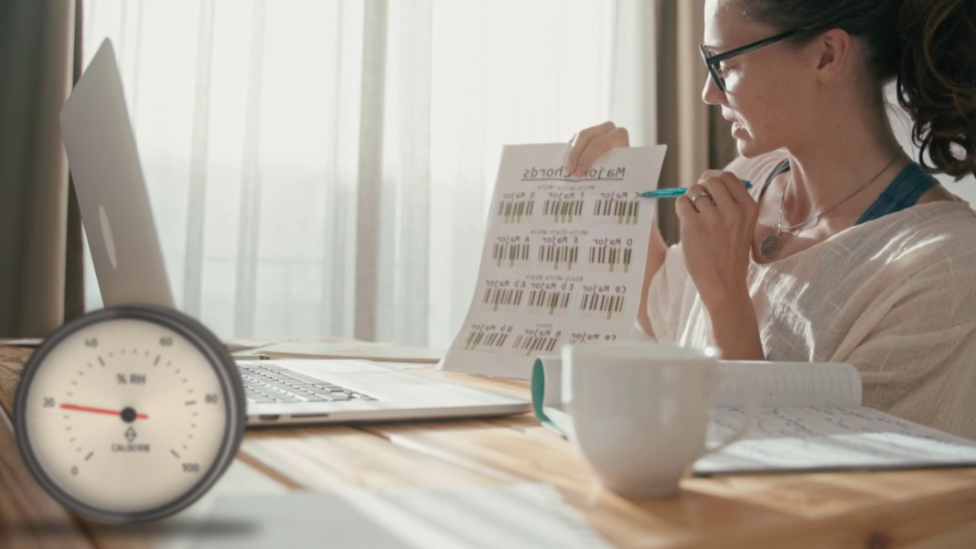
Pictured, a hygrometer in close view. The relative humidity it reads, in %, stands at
20 %
